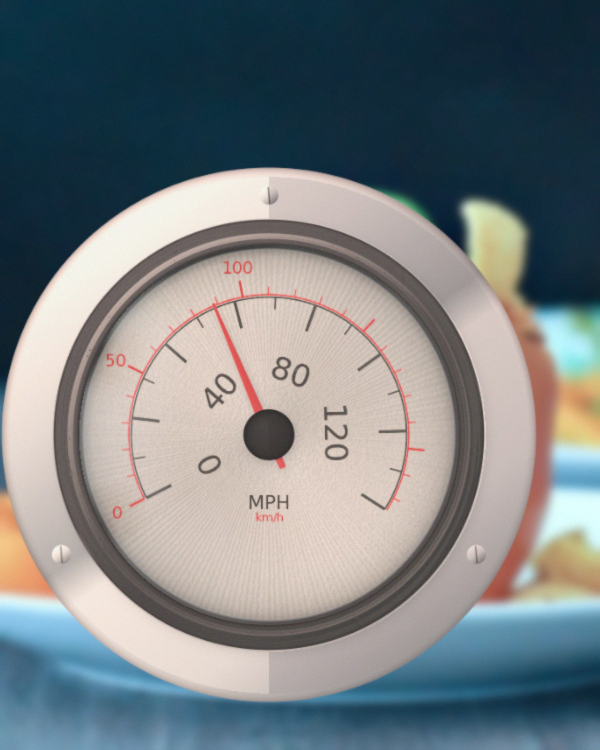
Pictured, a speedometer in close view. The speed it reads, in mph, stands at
55 mph
